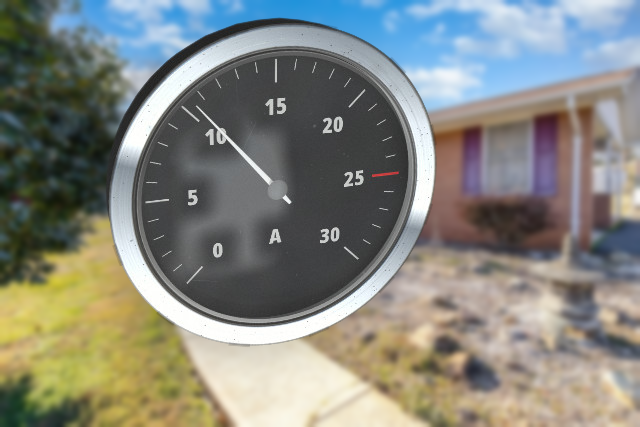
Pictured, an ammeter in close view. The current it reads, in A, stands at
10.5 A
